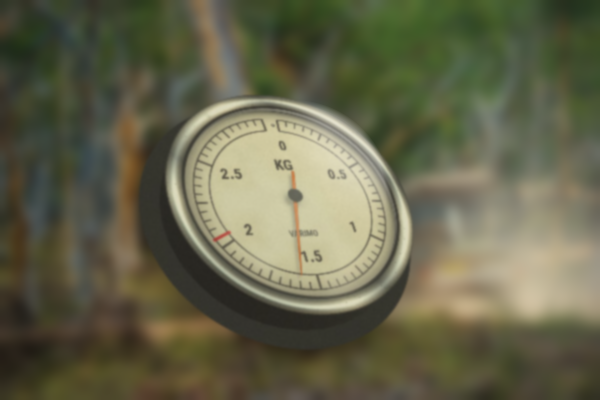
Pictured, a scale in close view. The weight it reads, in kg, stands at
1.6 kg
